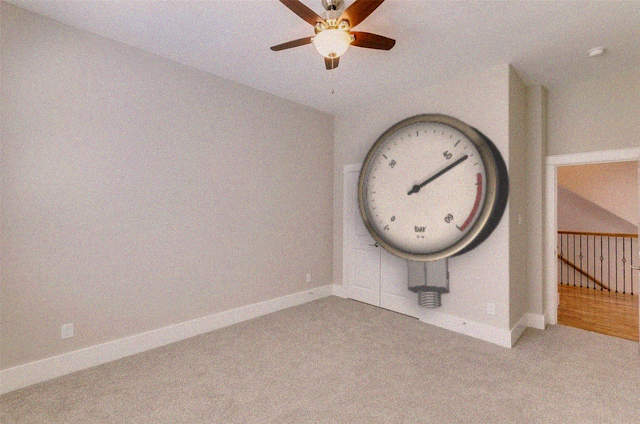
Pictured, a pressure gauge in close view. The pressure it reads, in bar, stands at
44 bar
